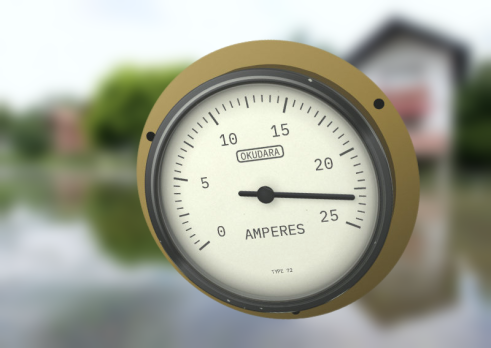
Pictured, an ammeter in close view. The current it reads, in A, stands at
23 A
